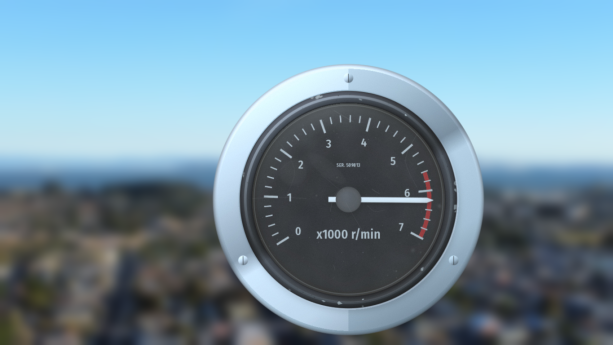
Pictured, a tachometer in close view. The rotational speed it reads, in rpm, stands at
6200 rpm
